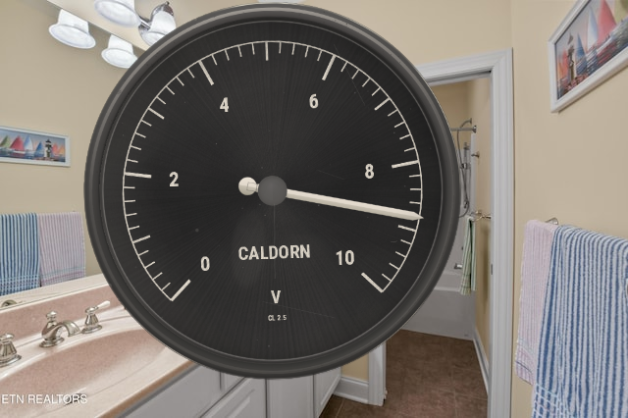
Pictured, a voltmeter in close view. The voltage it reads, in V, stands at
8.8 V
